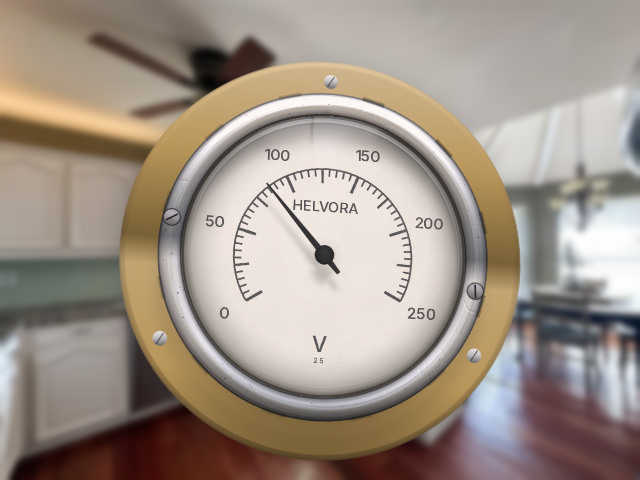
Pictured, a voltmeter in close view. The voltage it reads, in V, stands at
85 V
